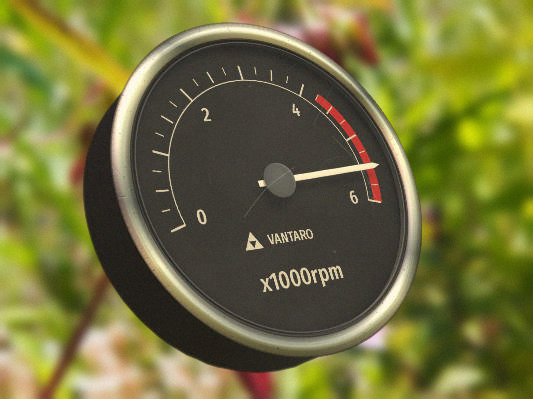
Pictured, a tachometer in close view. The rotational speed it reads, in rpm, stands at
5500 rpm
